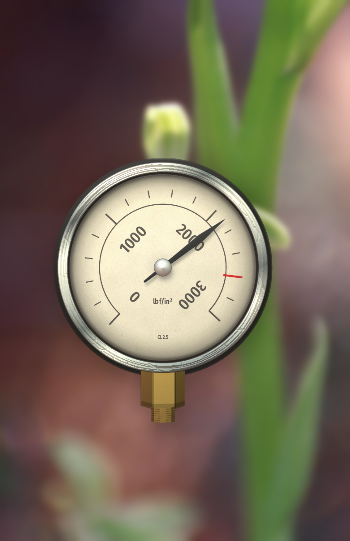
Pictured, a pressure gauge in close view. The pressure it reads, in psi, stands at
2100 psi
